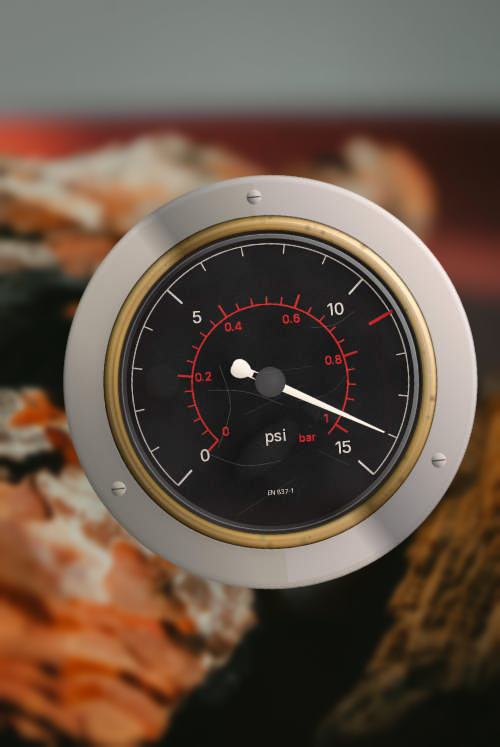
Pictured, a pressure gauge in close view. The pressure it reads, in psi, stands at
14 psi
